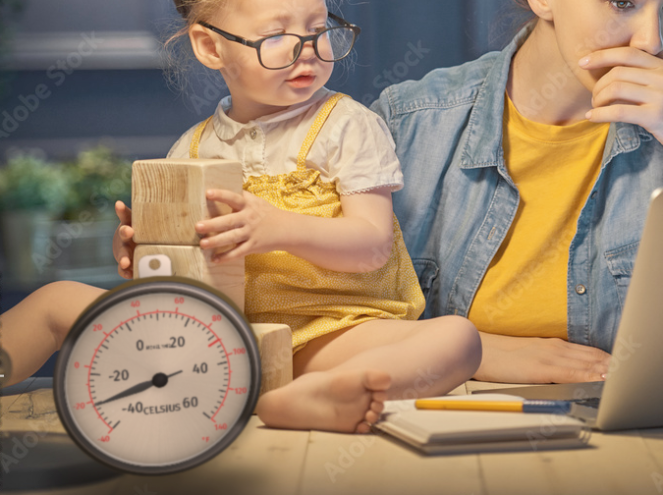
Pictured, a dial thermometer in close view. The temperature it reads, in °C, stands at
-30 °C
